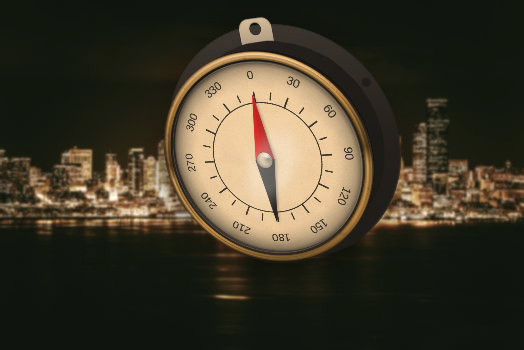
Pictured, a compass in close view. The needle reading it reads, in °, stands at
0 °
